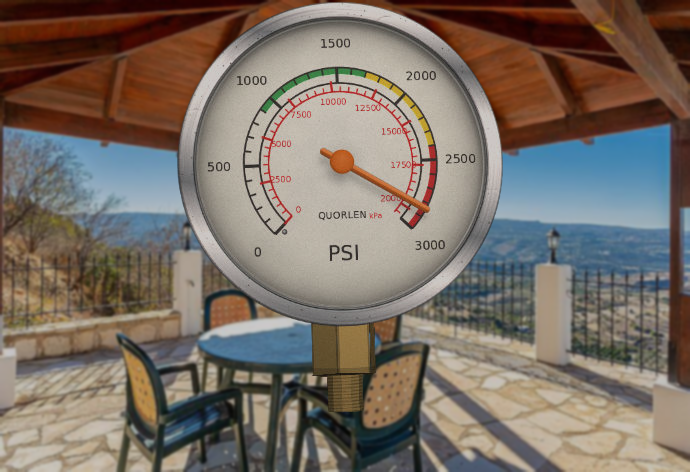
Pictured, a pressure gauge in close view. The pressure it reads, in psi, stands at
2850 psi
